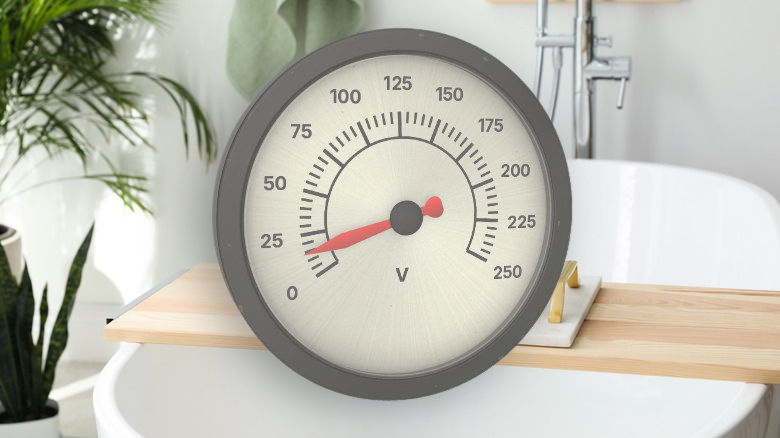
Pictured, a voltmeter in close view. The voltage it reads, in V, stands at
15 V
